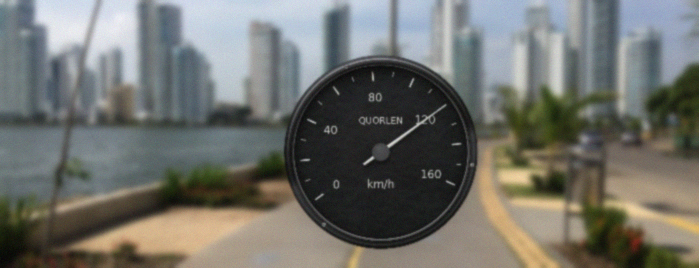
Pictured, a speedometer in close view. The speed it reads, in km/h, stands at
120 km/h
